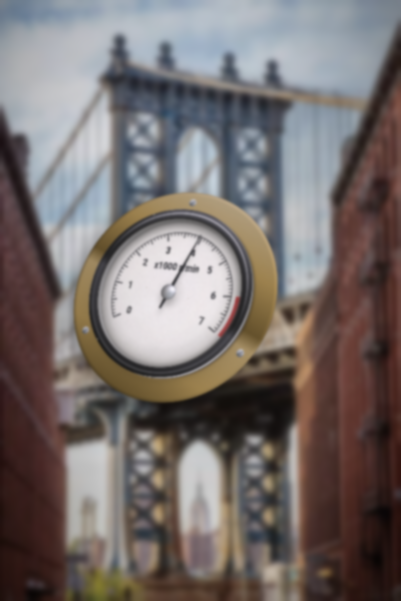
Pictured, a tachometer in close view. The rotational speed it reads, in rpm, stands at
4000 rpm
